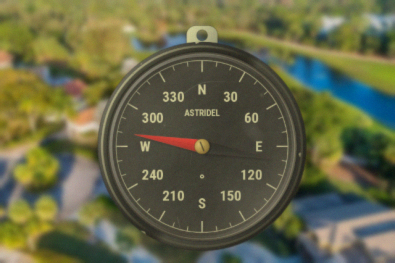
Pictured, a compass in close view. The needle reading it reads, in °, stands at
280 °
